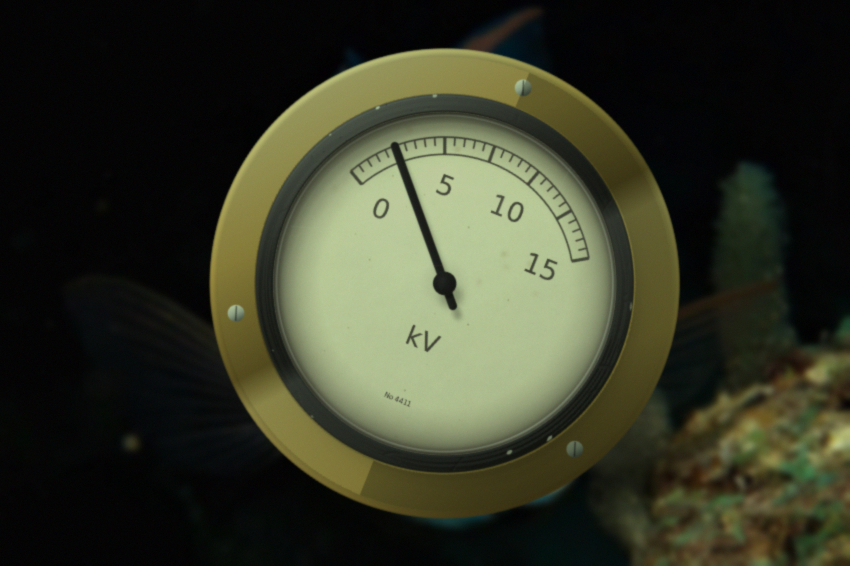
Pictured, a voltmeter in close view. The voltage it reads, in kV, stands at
2.5 kV
